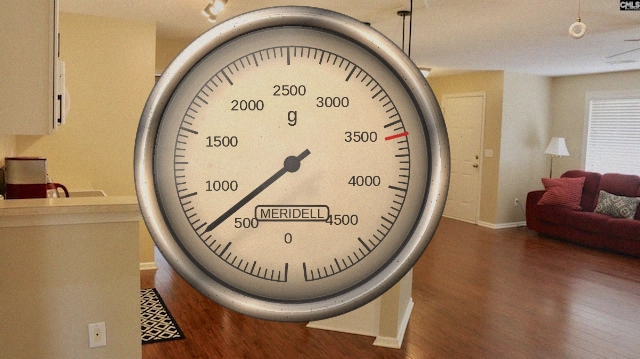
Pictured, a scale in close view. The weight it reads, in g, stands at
700 g
